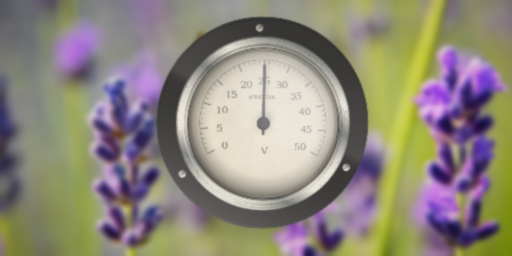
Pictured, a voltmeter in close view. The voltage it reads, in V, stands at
25 V
